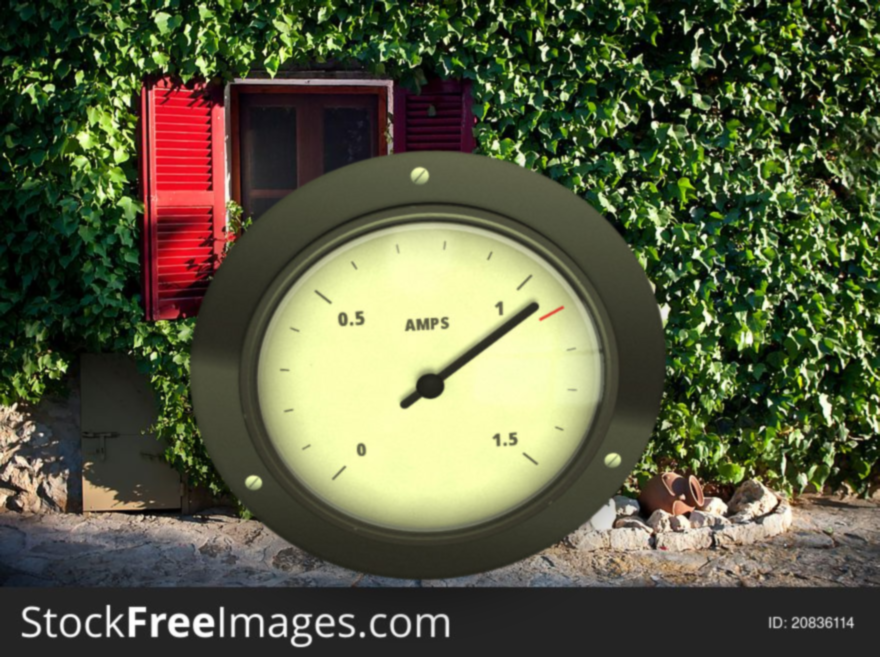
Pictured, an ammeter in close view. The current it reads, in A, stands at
1.05 A
